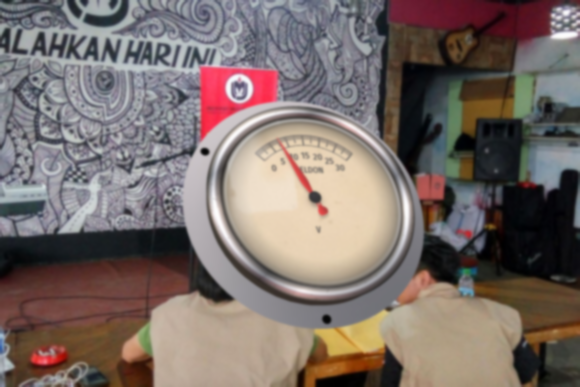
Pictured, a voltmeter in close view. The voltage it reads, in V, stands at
7.5 V
